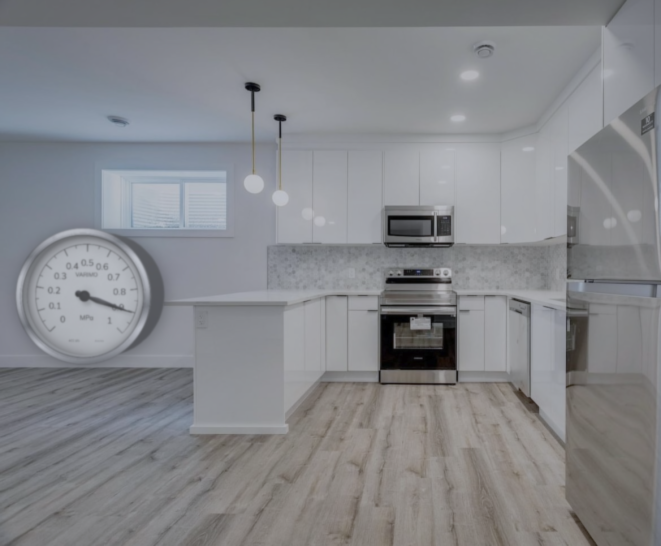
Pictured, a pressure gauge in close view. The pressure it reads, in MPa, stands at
0.9 MPa
